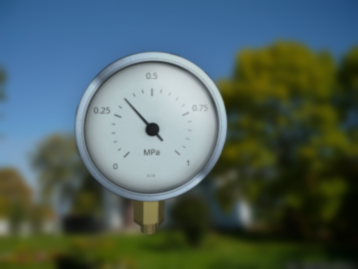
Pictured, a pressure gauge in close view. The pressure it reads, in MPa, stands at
0.35 MPa
